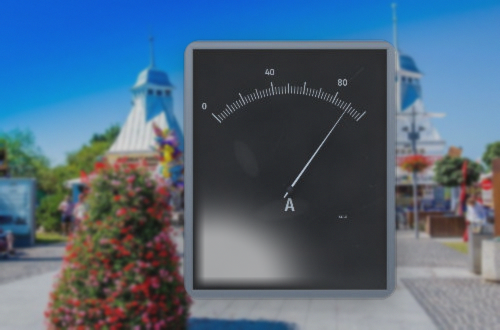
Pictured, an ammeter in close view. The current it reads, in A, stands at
90 A
